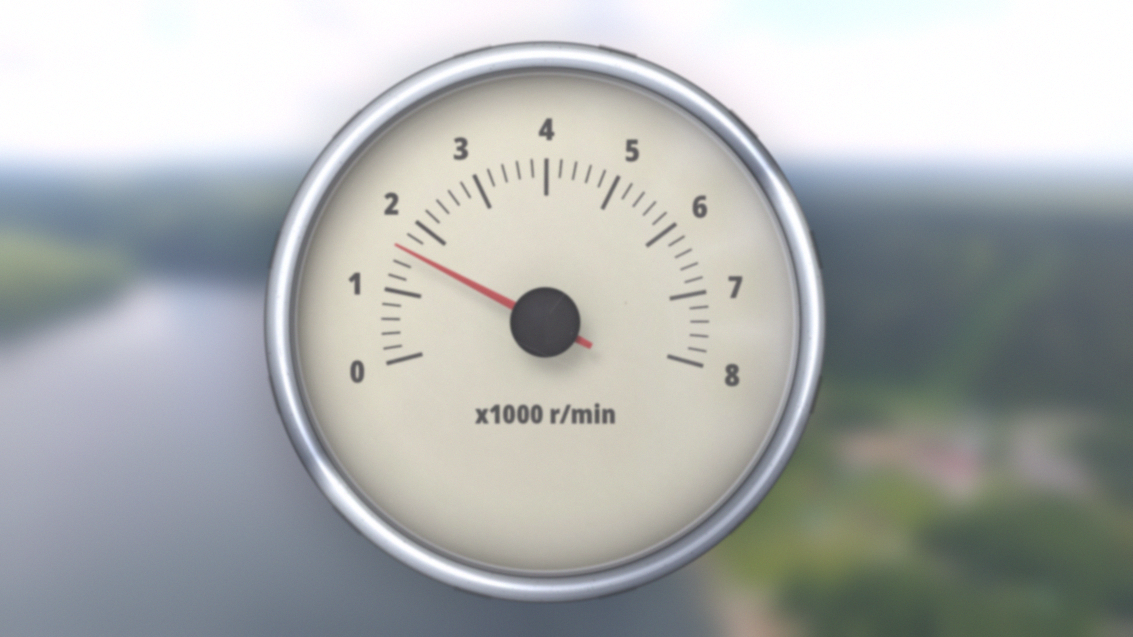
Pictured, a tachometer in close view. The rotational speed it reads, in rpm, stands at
1600 rpm
